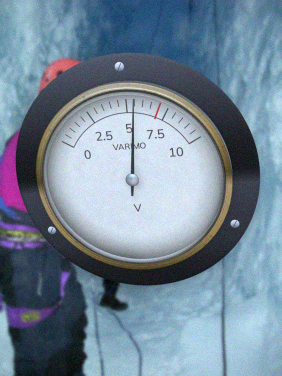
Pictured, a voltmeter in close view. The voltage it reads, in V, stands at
5.5 V
